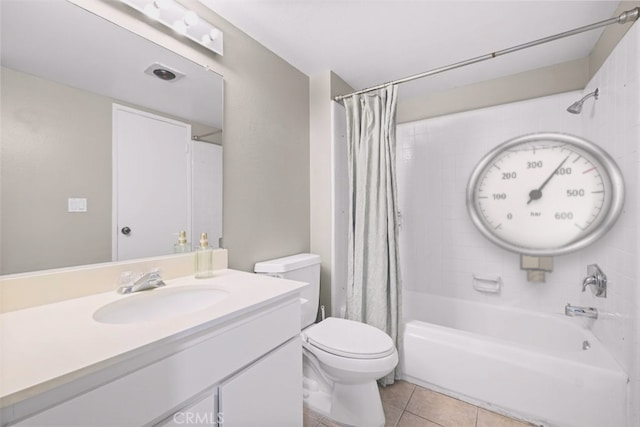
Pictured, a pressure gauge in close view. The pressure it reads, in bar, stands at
380 bar
